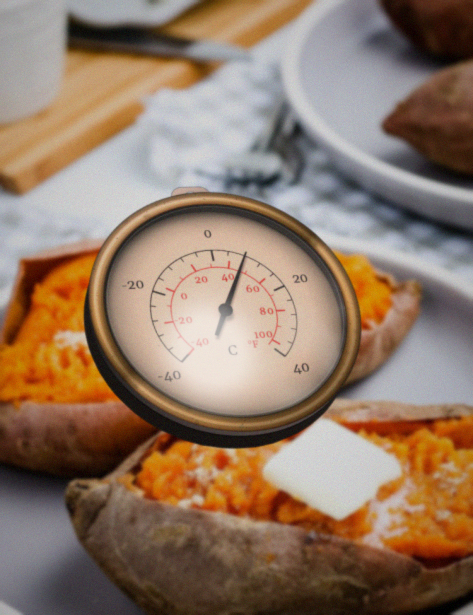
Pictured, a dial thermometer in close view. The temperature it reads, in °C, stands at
8 °C
